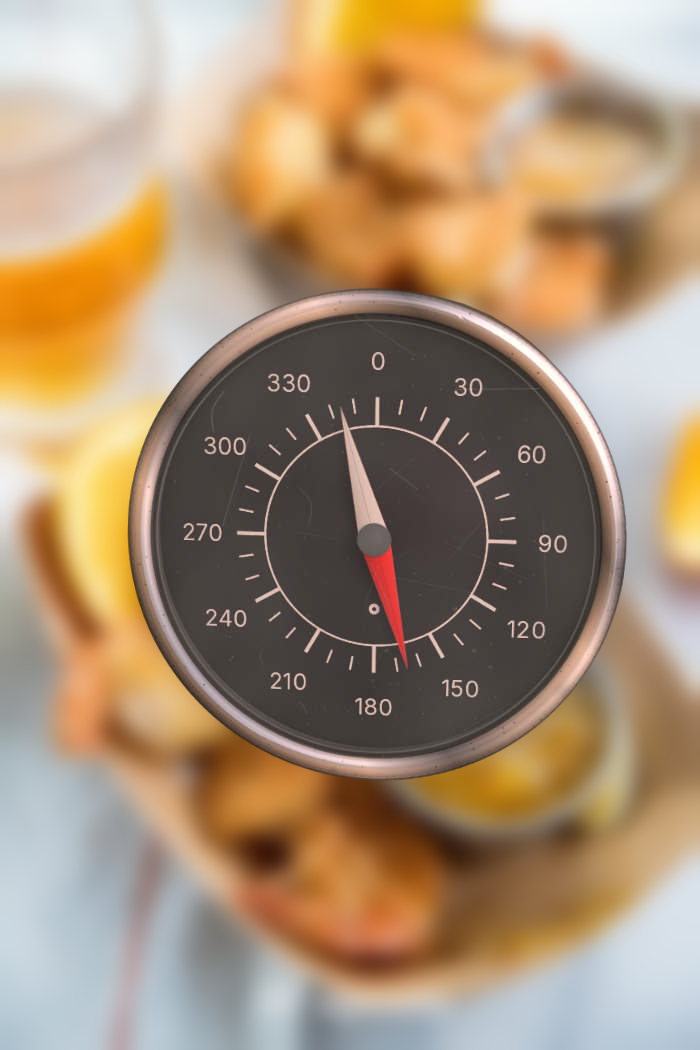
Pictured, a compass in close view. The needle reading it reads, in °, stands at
165 °
